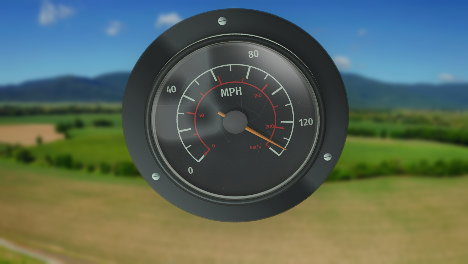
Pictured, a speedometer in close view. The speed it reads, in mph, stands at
135 mph
